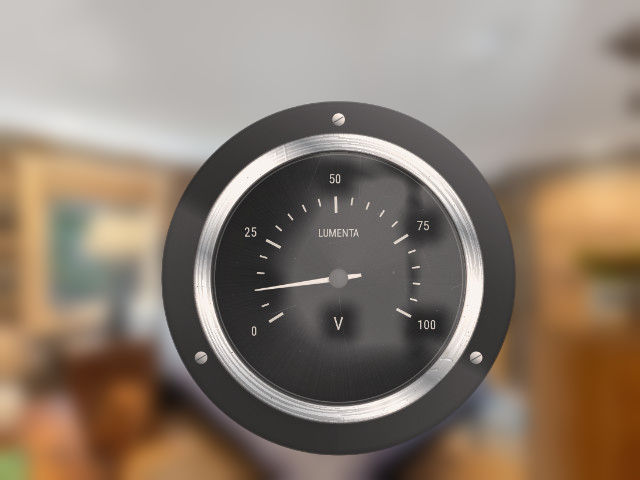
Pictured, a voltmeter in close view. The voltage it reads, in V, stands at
10 V
